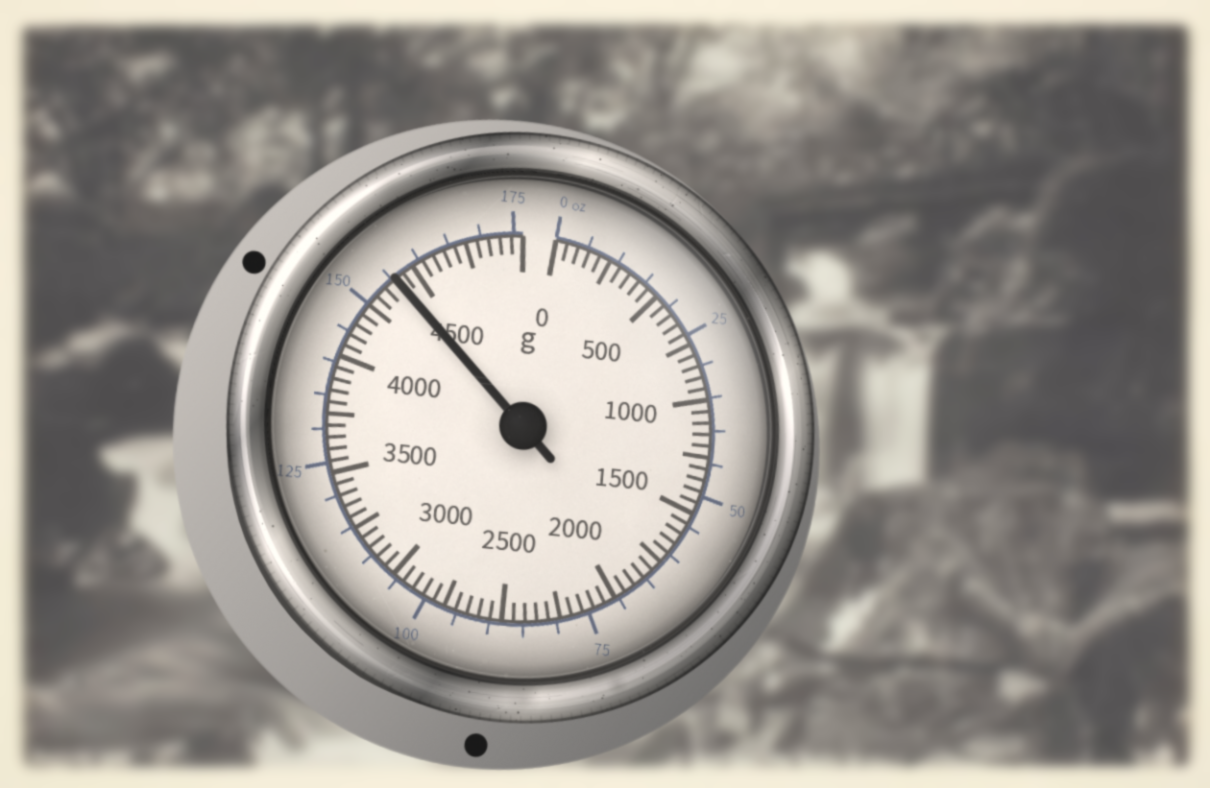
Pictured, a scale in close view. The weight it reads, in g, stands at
4400 g
